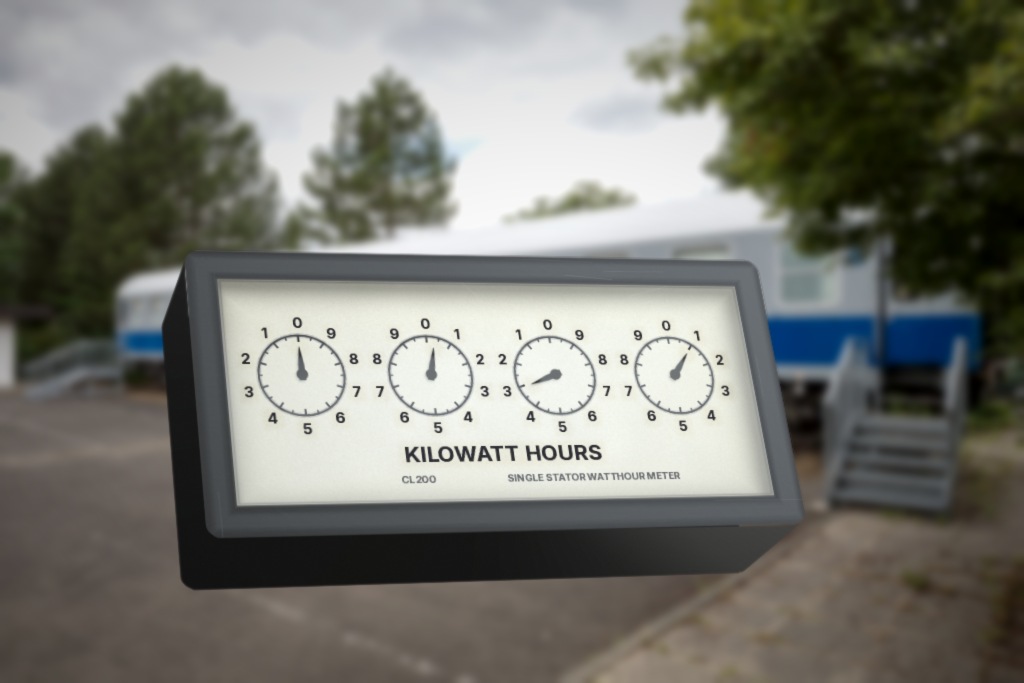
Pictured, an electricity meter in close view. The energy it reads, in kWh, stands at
31 kWh
